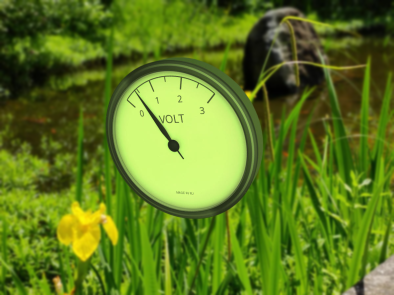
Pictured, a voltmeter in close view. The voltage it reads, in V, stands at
0.5 V
